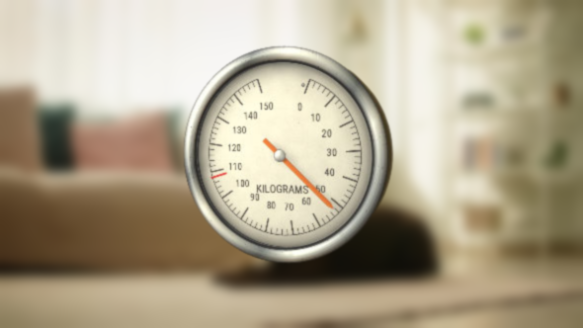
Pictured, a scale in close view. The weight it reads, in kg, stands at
52 kg
